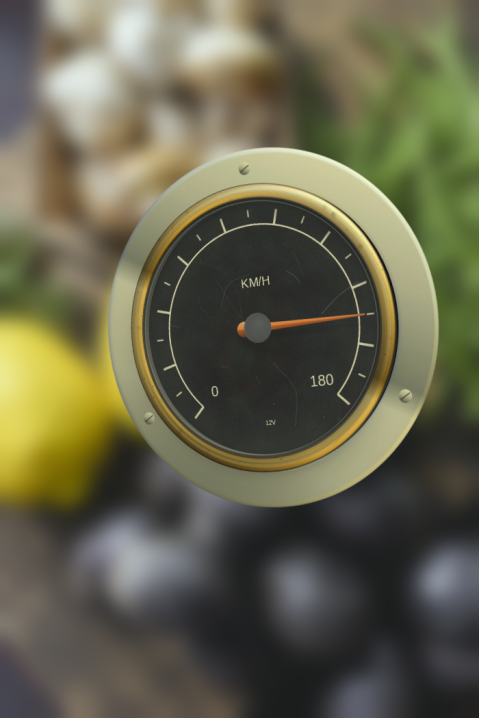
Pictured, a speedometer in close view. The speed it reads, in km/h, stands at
150 km/h
